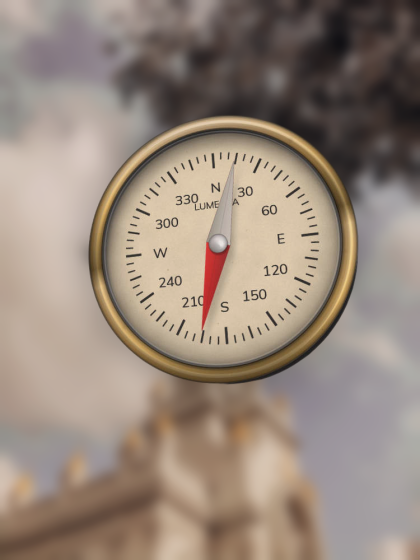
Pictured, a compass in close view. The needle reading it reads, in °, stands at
195 °
